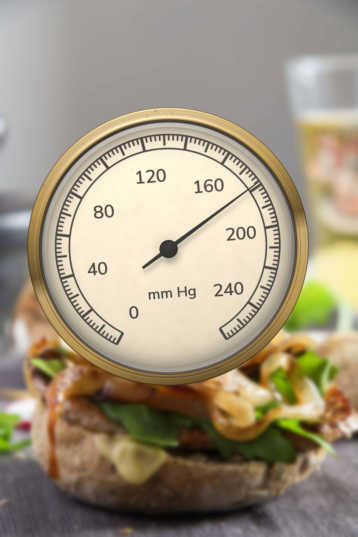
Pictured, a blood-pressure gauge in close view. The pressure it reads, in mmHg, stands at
178 mmHg
